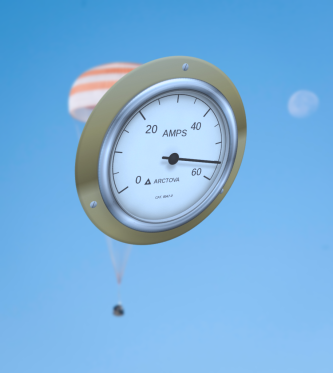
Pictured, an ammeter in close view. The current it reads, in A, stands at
55 A
